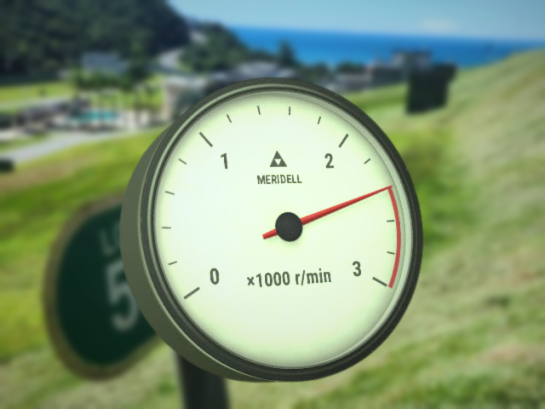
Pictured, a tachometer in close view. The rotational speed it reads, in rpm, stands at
2400 rpm
